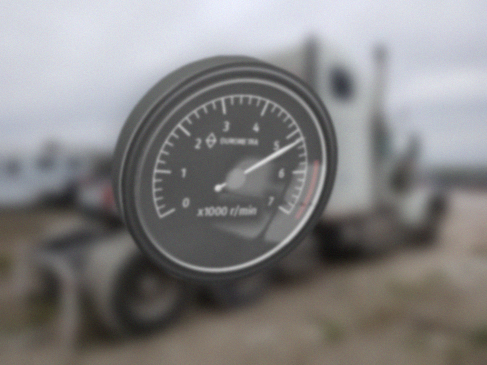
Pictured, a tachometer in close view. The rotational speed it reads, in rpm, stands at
5200 rpm
